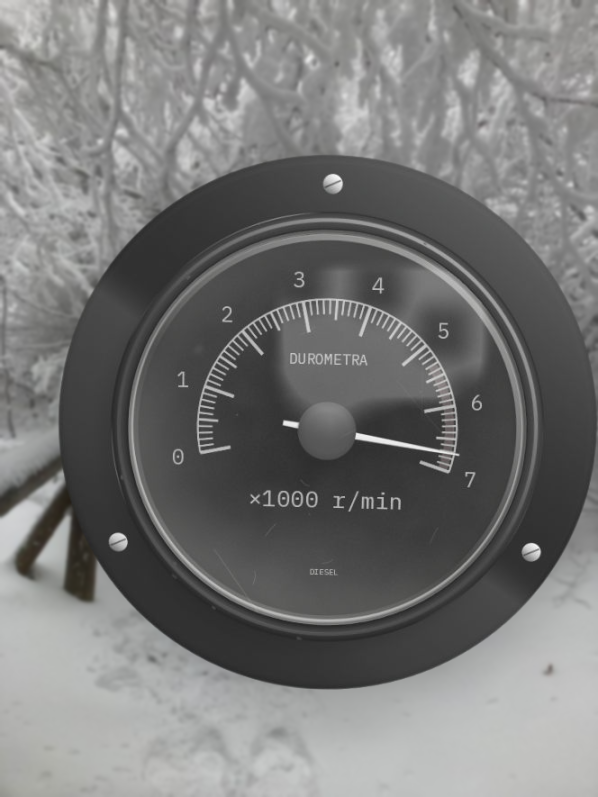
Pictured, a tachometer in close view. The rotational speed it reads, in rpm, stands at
6700 rpm
